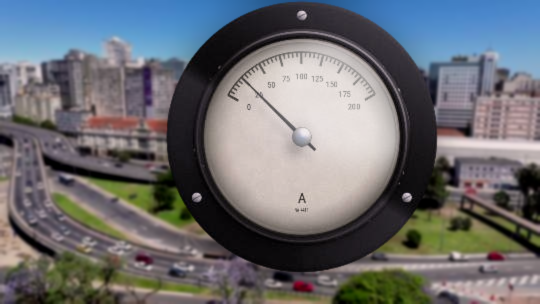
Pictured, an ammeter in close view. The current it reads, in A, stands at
25 A
